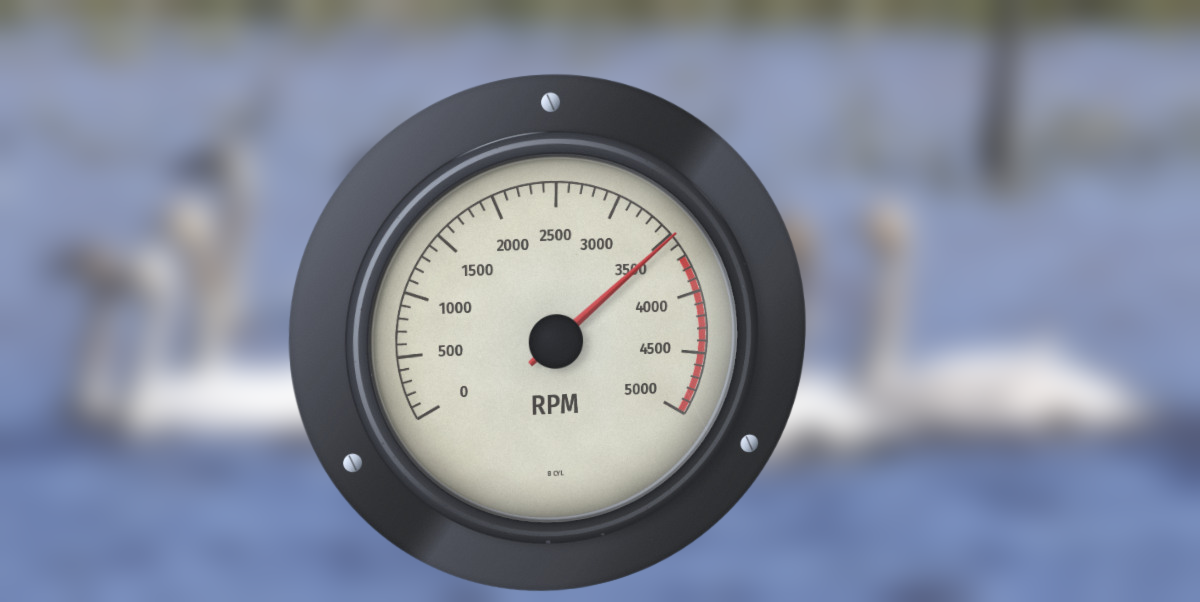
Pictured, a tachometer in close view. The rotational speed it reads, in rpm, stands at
3500 rpm
